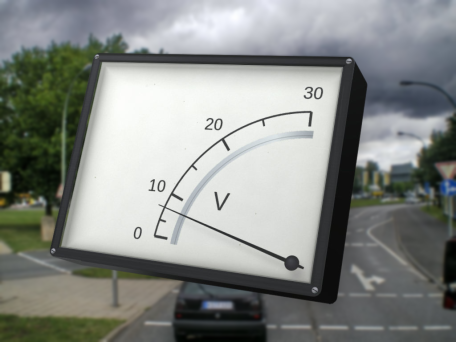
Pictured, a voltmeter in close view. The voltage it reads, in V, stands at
7.5 V
